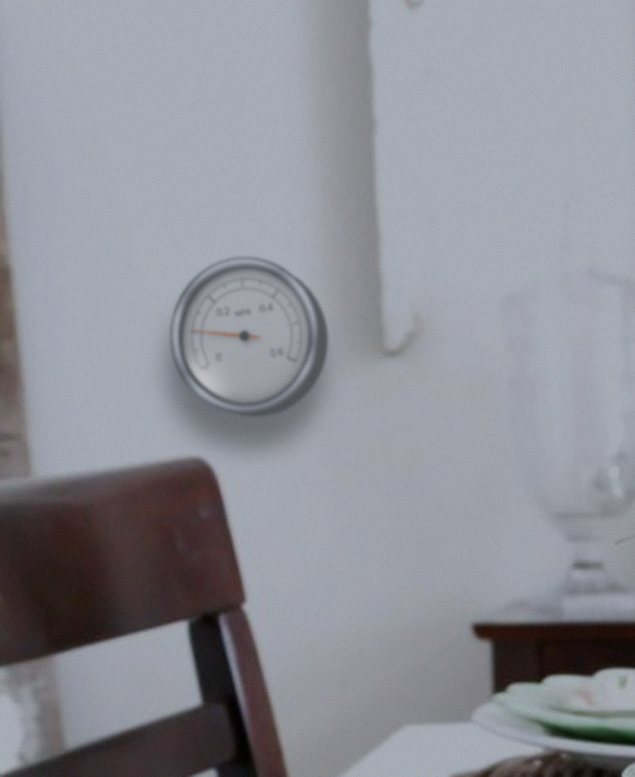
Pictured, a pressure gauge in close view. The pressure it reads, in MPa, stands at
0.1 MPa
